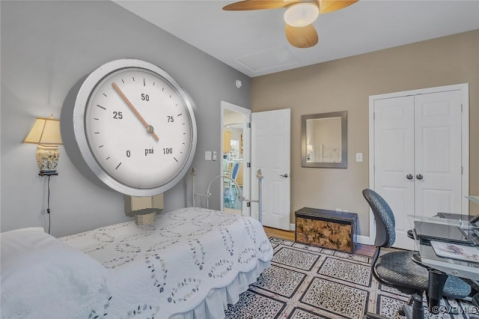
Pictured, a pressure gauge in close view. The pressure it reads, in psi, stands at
35 psi
